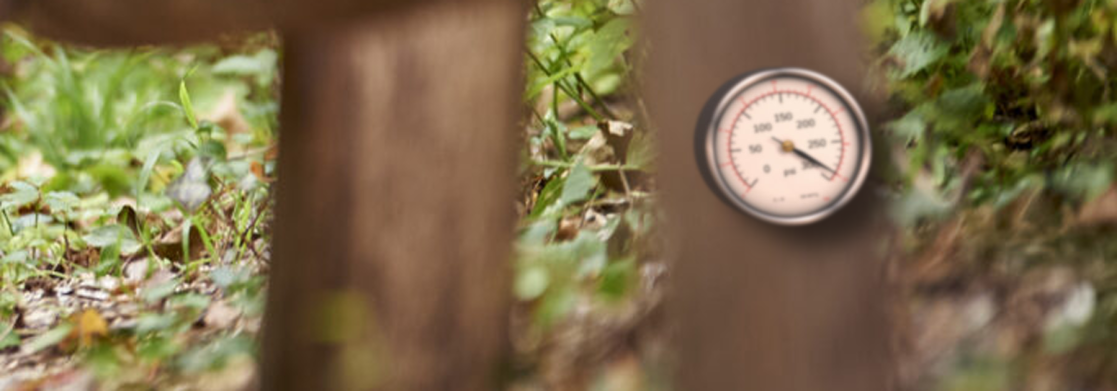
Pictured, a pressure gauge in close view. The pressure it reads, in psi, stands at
290 psi
